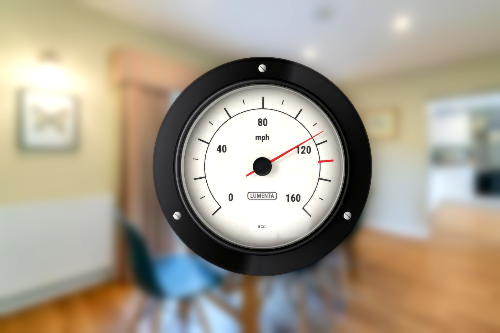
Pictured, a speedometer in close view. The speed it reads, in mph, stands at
115 mph
